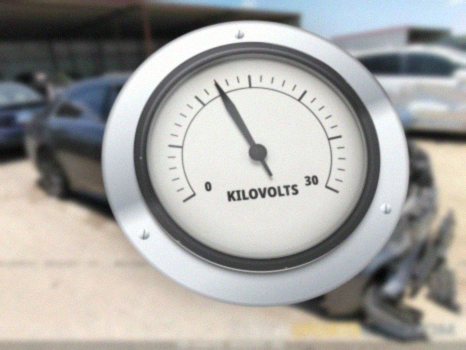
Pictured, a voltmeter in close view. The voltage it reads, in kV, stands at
12 kV
